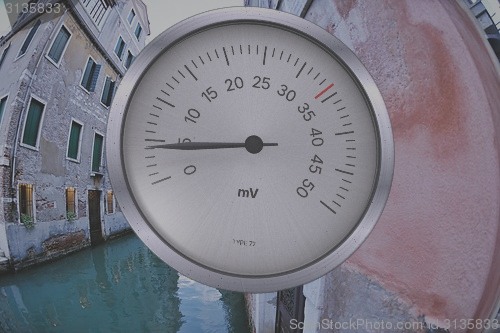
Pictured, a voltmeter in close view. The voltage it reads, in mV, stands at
4 mV
